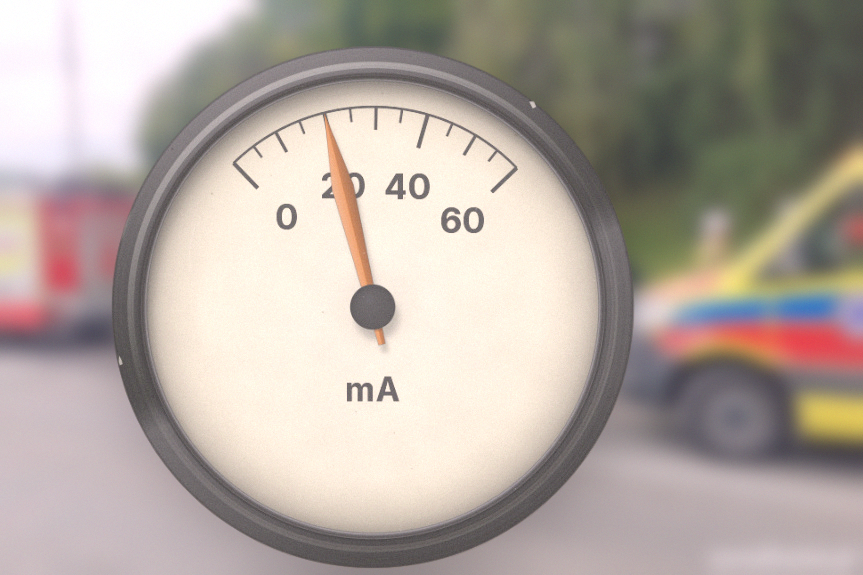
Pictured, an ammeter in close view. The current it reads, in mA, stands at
20 mA
